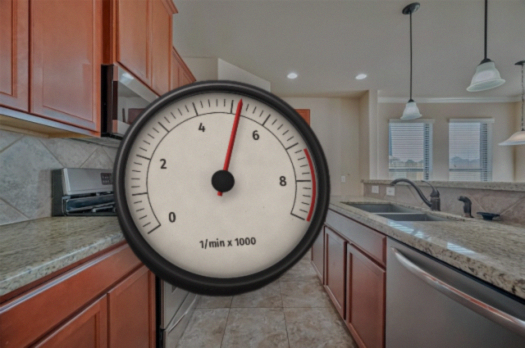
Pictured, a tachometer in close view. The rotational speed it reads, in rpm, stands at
5200 rpm
